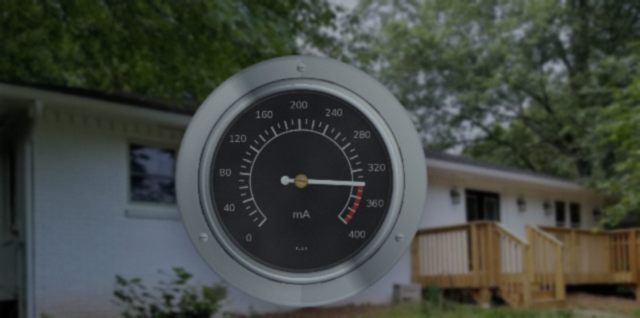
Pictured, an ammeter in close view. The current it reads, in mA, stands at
340 mA
